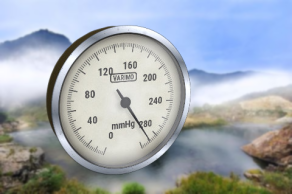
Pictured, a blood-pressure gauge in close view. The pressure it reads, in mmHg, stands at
290 mmHg
